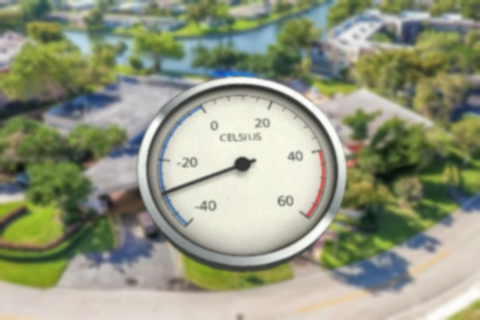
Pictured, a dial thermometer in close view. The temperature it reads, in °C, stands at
-30 °C
